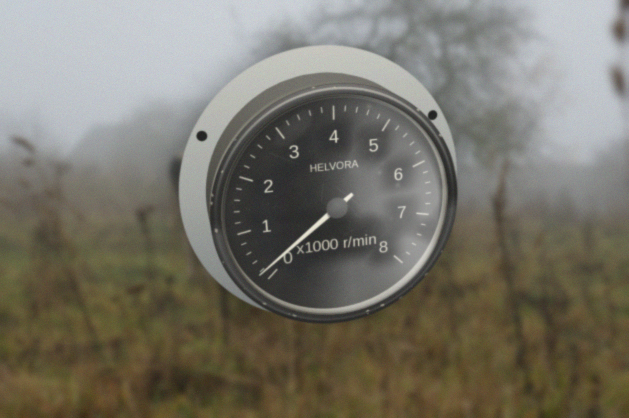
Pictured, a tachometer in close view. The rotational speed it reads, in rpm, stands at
200 rpm
